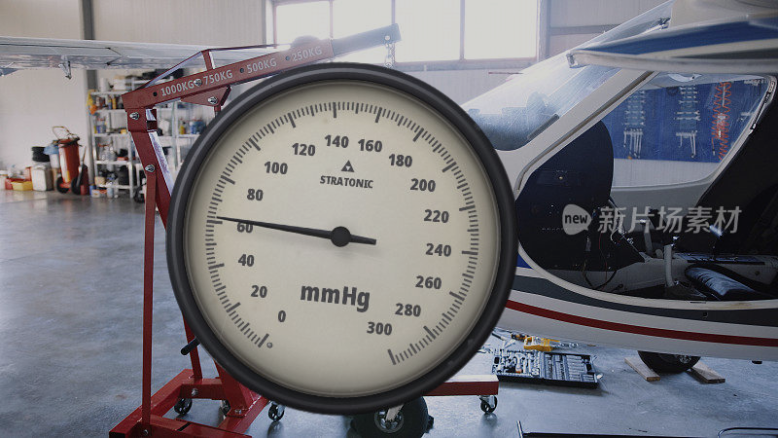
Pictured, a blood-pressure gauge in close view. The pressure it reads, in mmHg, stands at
62 mmHg
